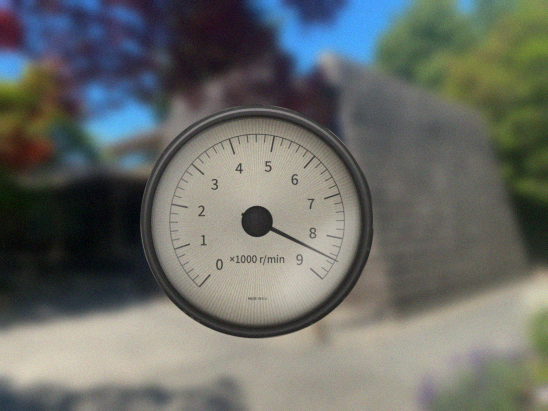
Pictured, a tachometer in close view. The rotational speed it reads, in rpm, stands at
8500 rpm
